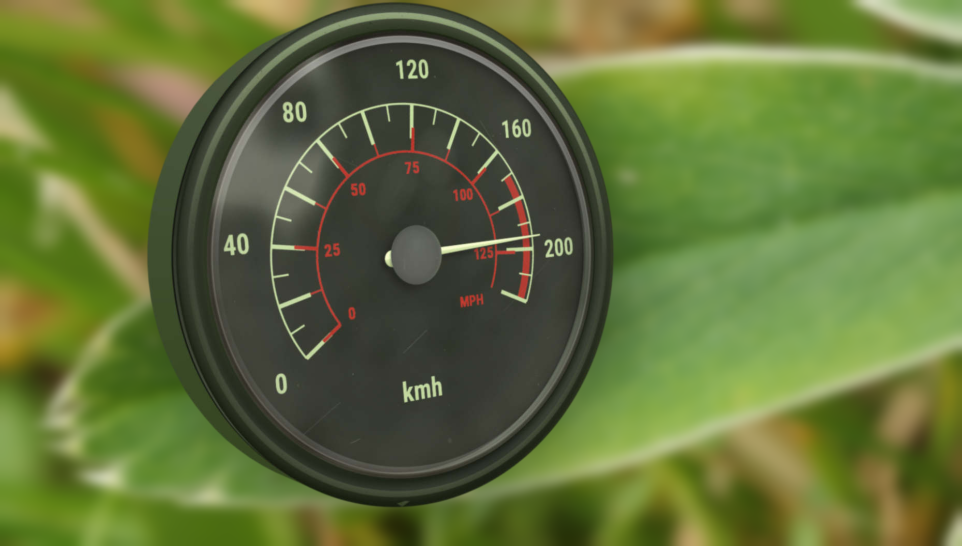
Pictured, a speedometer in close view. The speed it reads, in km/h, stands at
195 km/h
